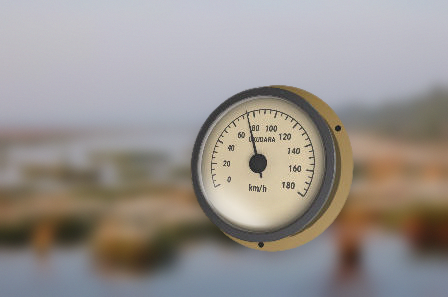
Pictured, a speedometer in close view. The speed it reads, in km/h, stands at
75 km/h
